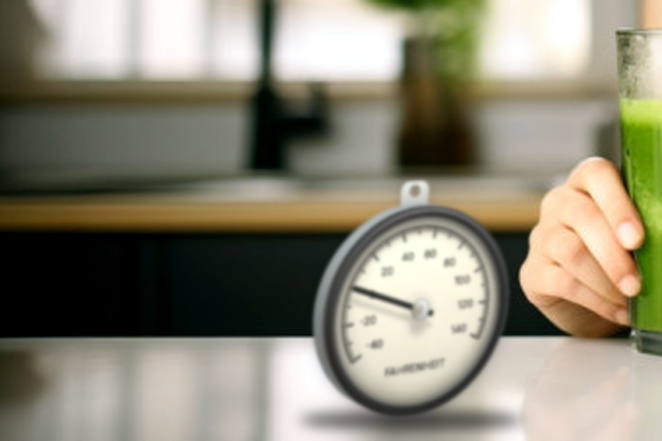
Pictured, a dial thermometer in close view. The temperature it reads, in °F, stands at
0 °F
